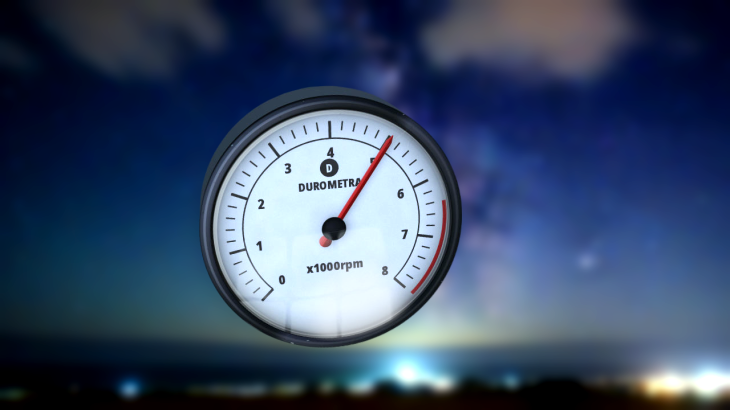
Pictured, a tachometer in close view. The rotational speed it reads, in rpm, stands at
5000 rpm
